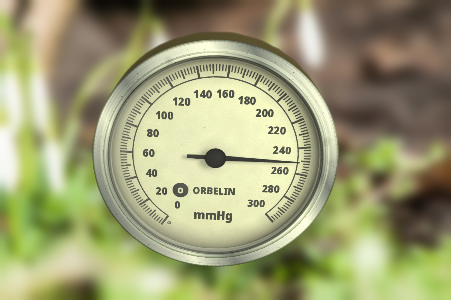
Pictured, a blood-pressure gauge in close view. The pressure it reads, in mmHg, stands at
250 mmHg
